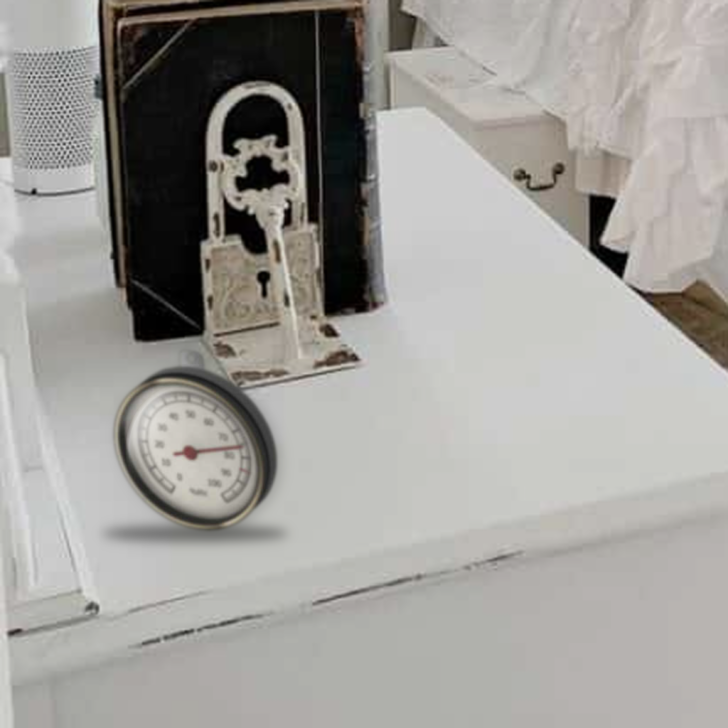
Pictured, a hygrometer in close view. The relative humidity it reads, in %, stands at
75 %
